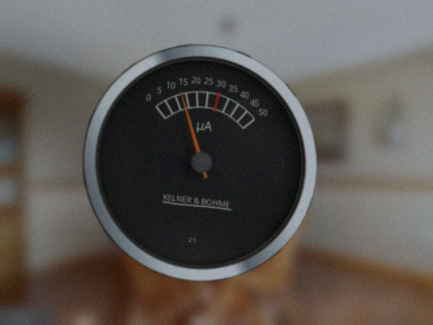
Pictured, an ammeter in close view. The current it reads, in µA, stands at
12.5 µA
